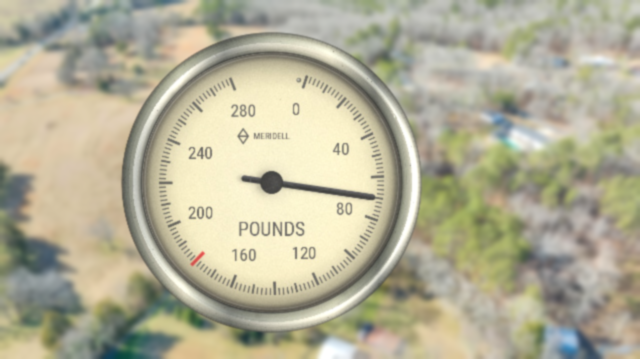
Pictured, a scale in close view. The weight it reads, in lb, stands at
70 lb
